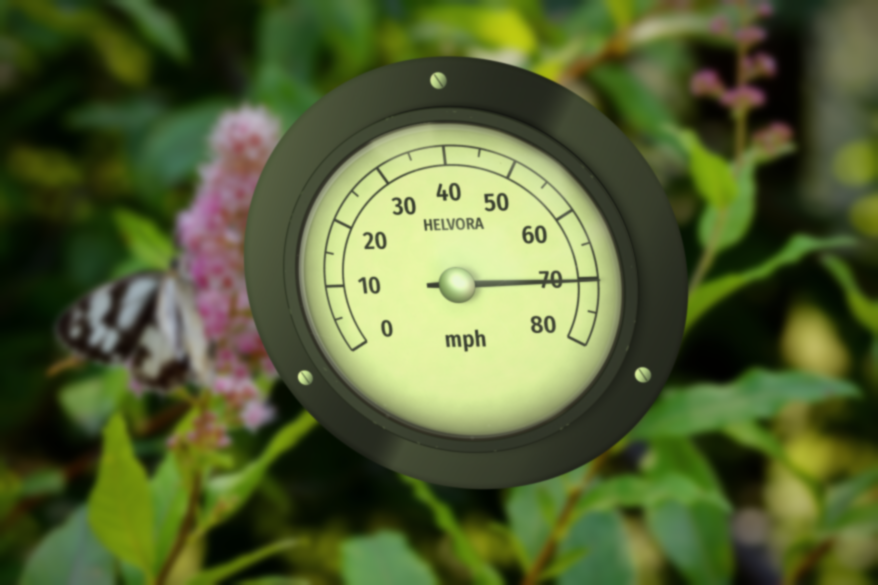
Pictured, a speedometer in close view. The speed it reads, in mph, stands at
70 mph
